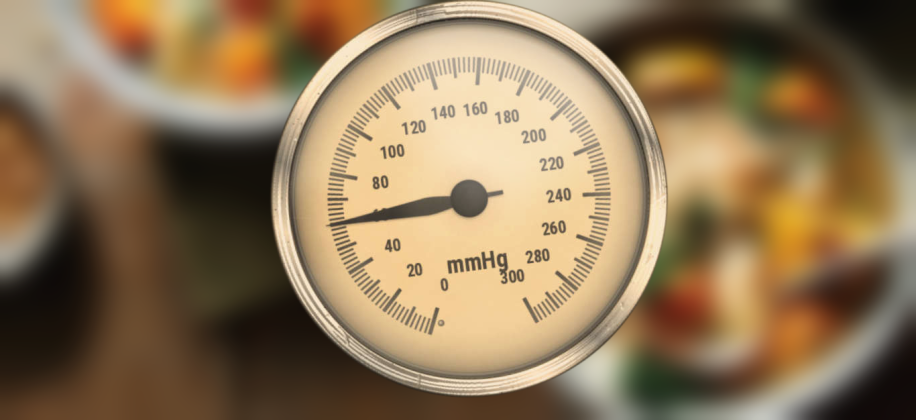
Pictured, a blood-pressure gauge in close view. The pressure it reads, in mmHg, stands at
60 mmHg
